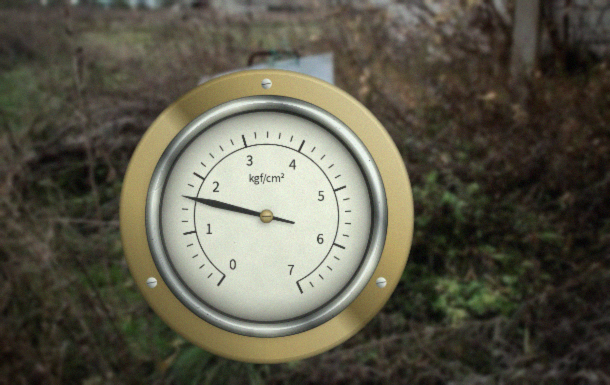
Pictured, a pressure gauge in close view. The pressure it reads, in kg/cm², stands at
1.6 kg/cm²
